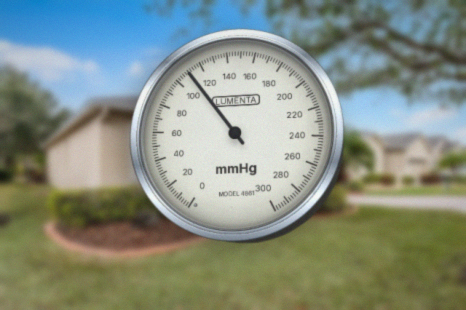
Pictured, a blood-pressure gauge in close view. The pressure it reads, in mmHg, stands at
110 mmHg
